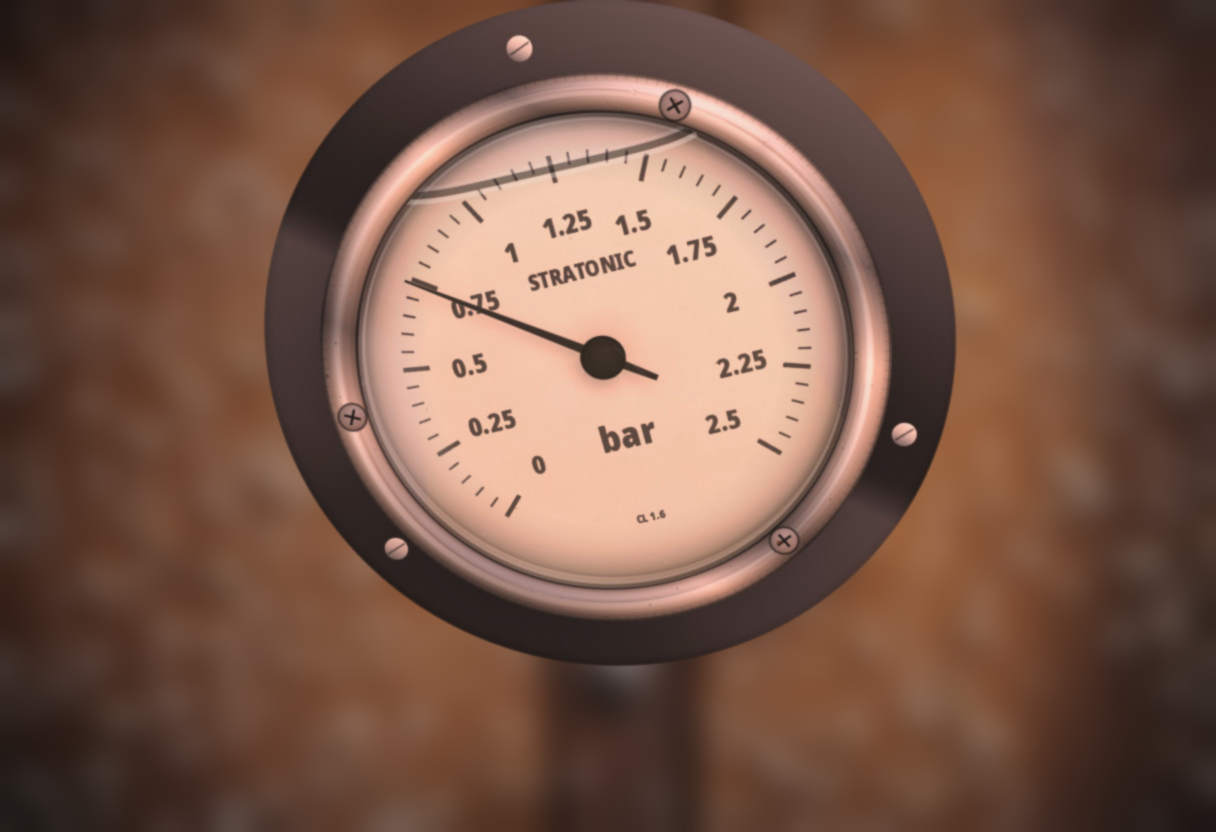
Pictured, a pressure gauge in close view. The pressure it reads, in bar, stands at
0.75 bar
